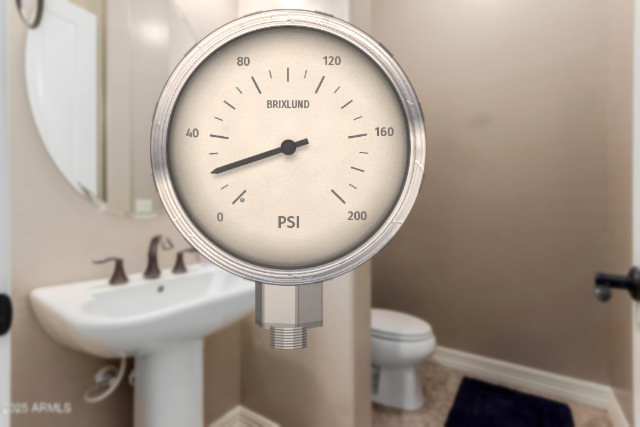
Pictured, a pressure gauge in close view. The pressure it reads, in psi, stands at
20 psi
